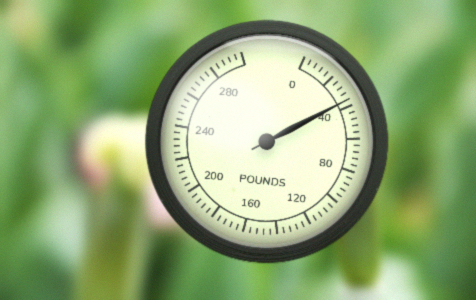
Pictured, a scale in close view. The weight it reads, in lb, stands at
36 lb
